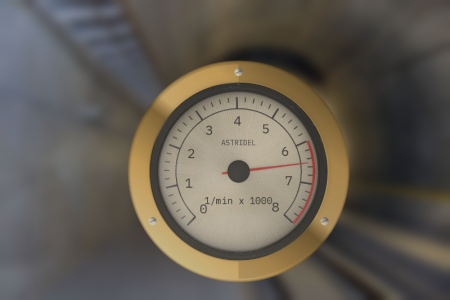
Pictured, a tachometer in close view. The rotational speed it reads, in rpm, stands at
6500 rpm
